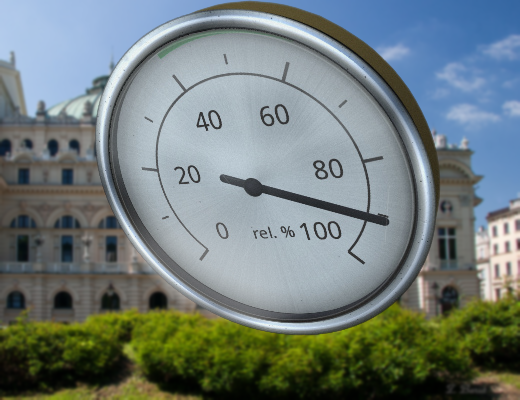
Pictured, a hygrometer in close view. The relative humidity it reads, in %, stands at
90 %
